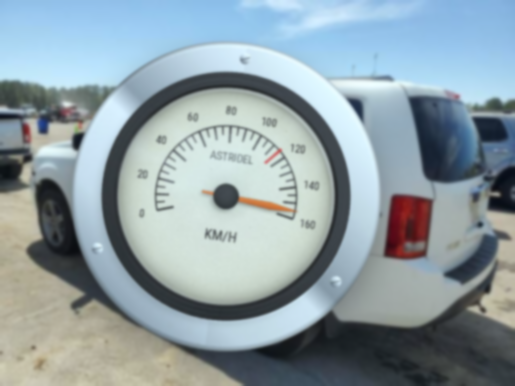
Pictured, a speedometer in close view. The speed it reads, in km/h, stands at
155 km/h
